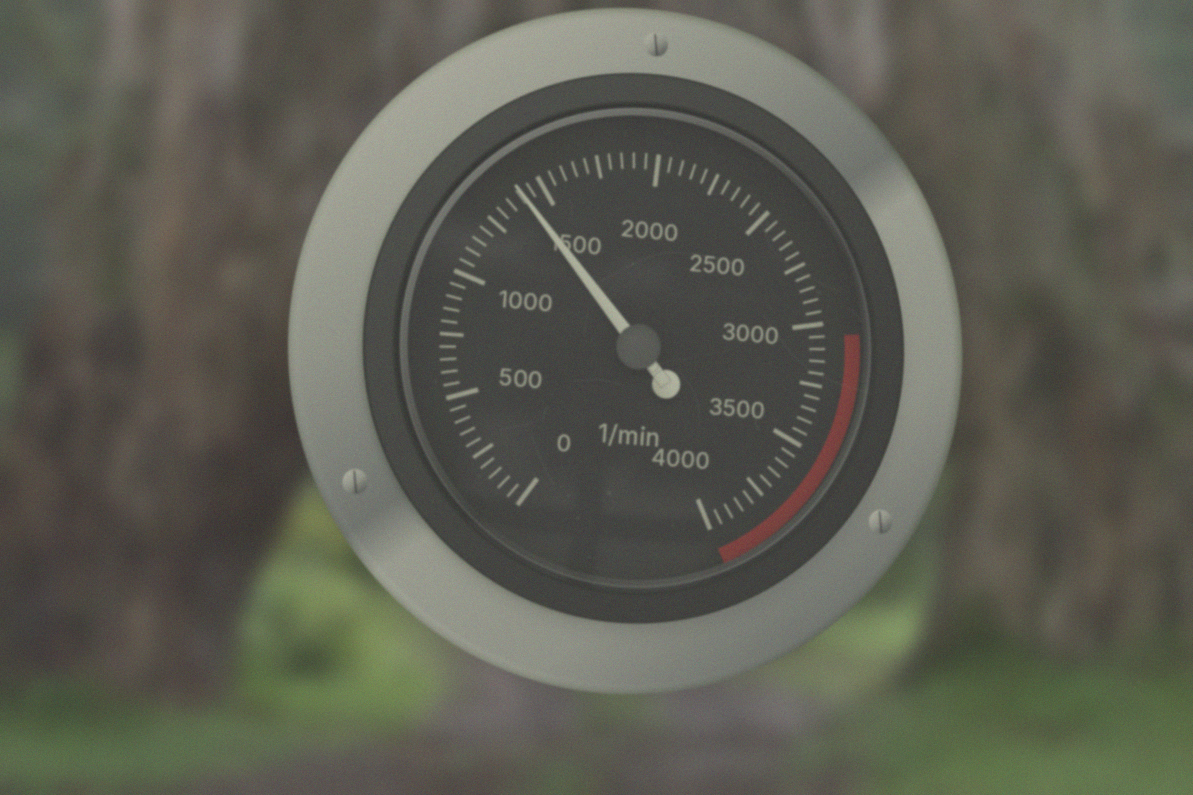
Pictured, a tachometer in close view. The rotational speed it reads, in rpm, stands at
1400 rpm
